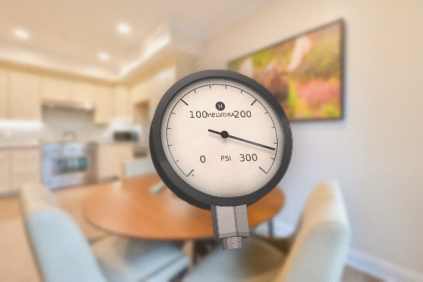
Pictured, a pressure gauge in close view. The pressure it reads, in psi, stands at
270 psi
